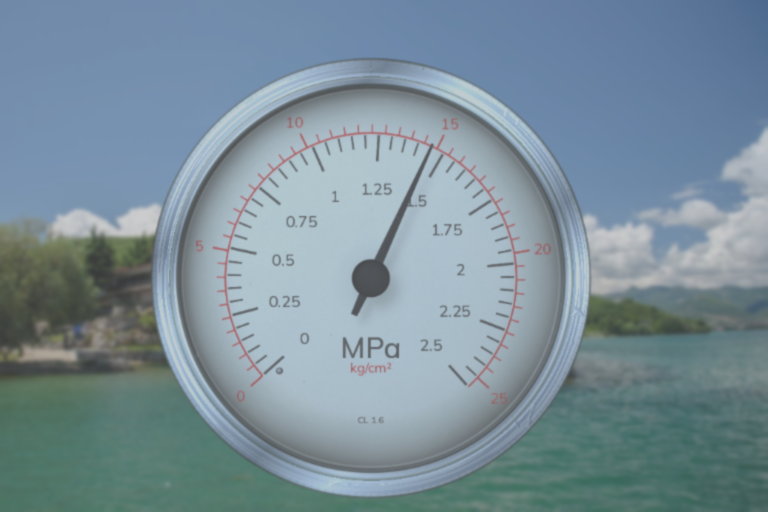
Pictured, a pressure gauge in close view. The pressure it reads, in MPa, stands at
1.45 MPa
